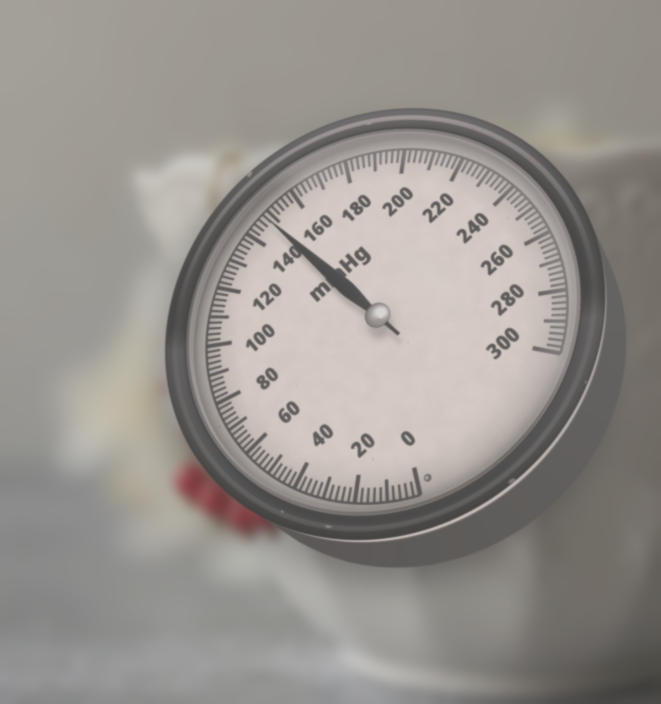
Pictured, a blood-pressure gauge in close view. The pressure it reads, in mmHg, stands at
148 mmHg
